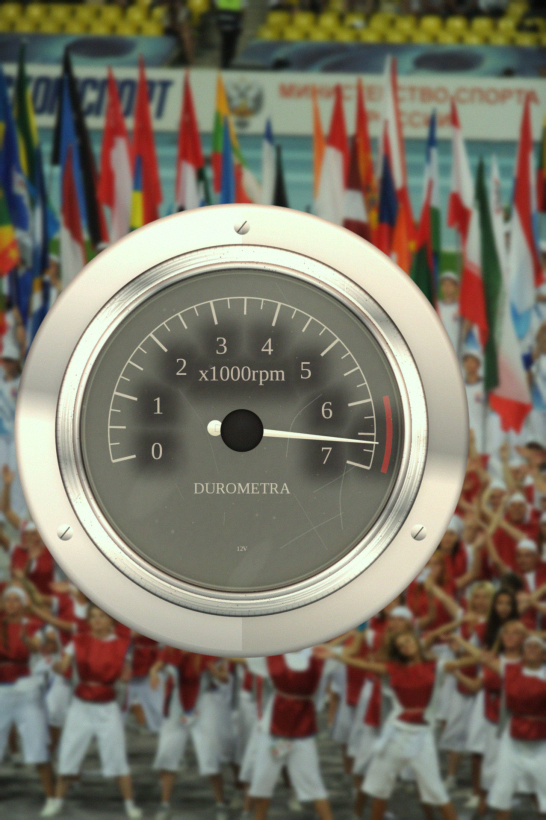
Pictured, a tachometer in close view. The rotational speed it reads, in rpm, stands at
6625 rpm
